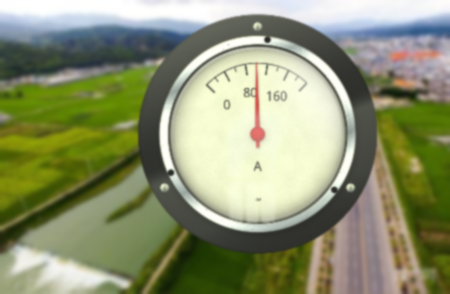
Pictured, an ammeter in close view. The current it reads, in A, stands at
100 A
